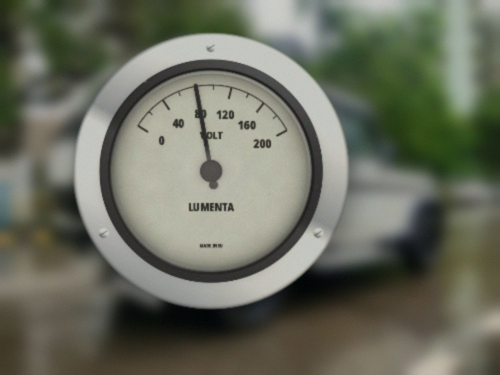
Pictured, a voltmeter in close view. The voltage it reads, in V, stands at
80 V
